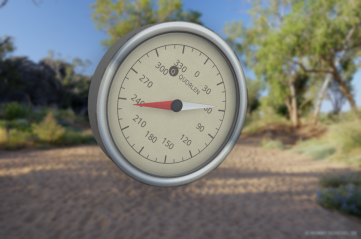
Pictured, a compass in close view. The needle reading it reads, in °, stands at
235 °
